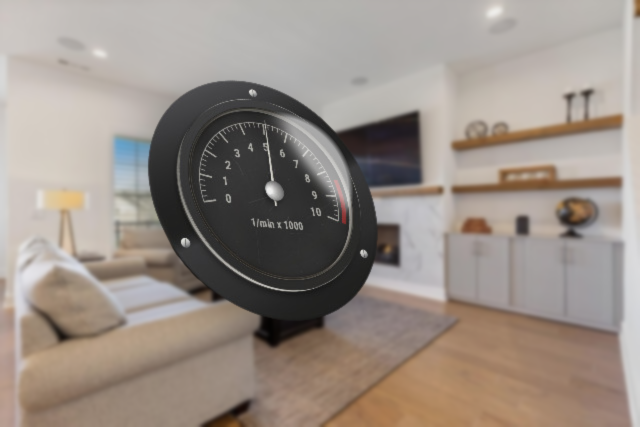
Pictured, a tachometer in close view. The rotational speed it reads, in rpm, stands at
5000 rpm
